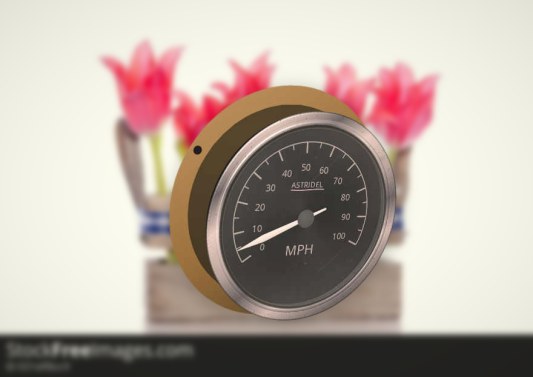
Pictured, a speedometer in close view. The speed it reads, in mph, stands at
5 mph
